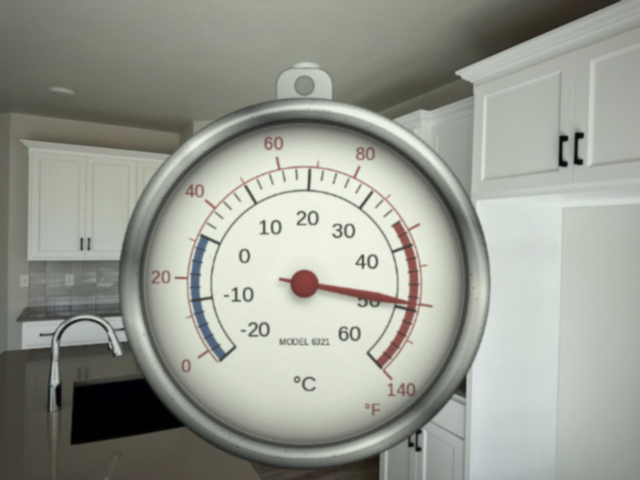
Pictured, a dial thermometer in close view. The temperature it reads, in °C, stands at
49 °C
